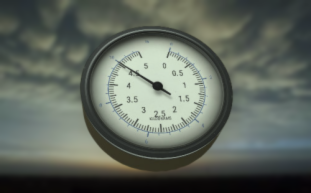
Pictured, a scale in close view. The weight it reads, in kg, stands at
4.5 kg
